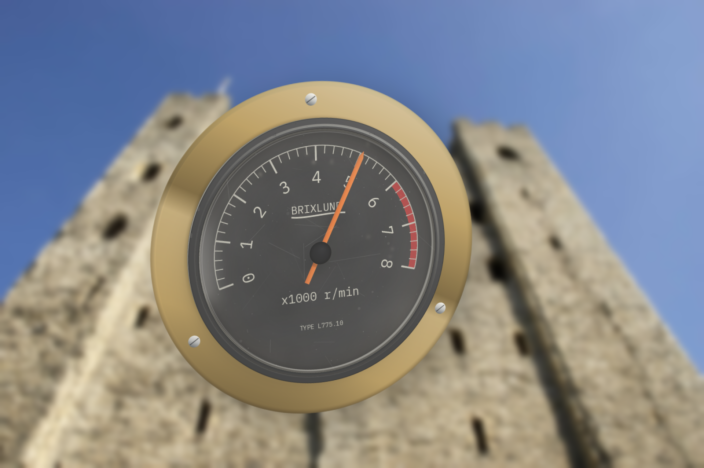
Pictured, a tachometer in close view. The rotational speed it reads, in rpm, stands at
5000 rpm
